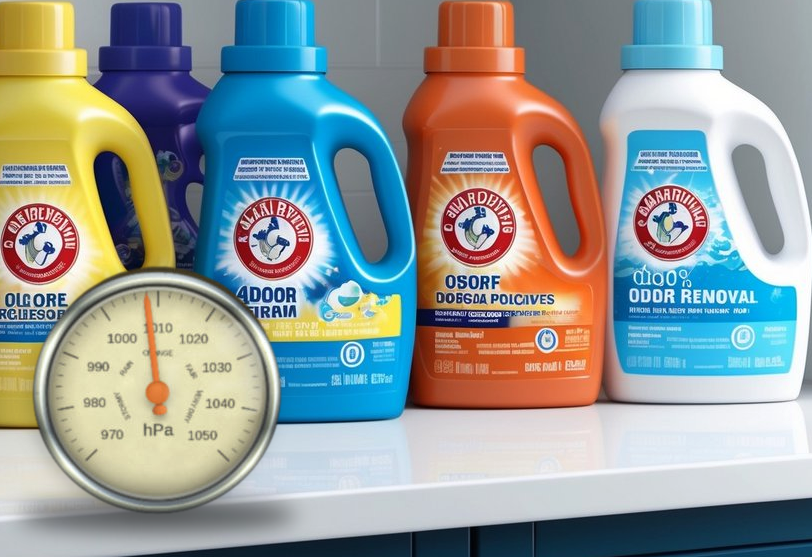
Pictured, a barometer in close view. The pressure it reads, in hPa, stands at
1008 hPa
